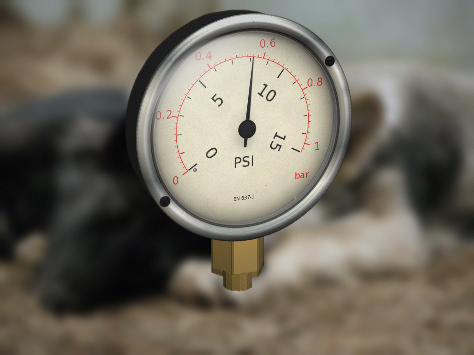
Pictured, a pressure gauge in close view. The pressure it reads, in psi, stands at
8 psi
